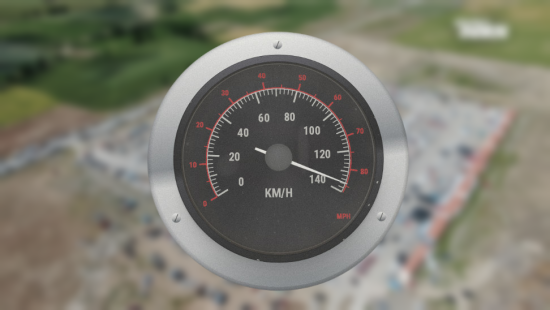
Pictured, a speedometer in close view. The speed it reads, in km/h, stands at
136 km/h
